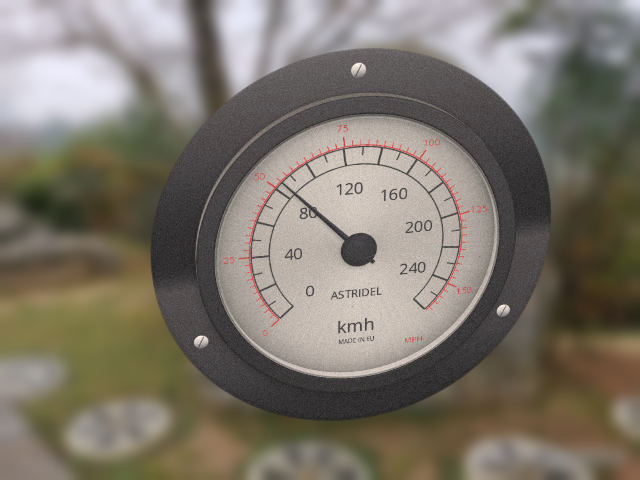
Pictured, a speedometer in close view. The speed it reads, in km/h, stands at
85 km/h
